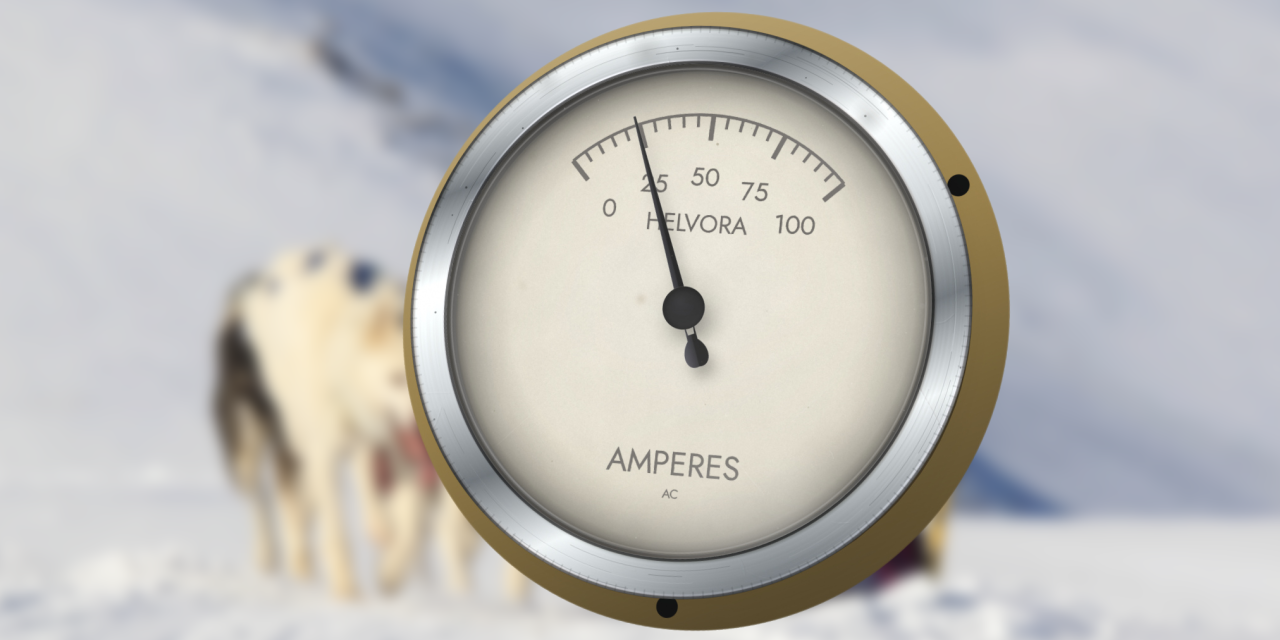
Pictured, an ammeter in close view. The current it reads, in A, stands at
25 A
